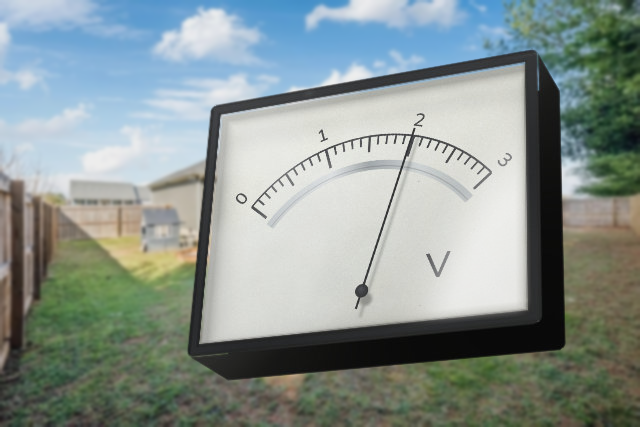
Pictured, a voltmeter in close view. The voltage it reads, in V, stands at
2 V
